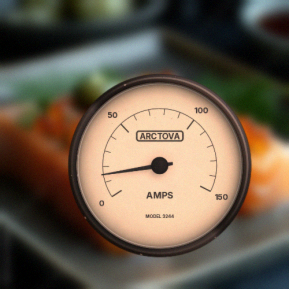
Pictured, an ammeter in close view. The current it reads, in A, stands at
15 A
